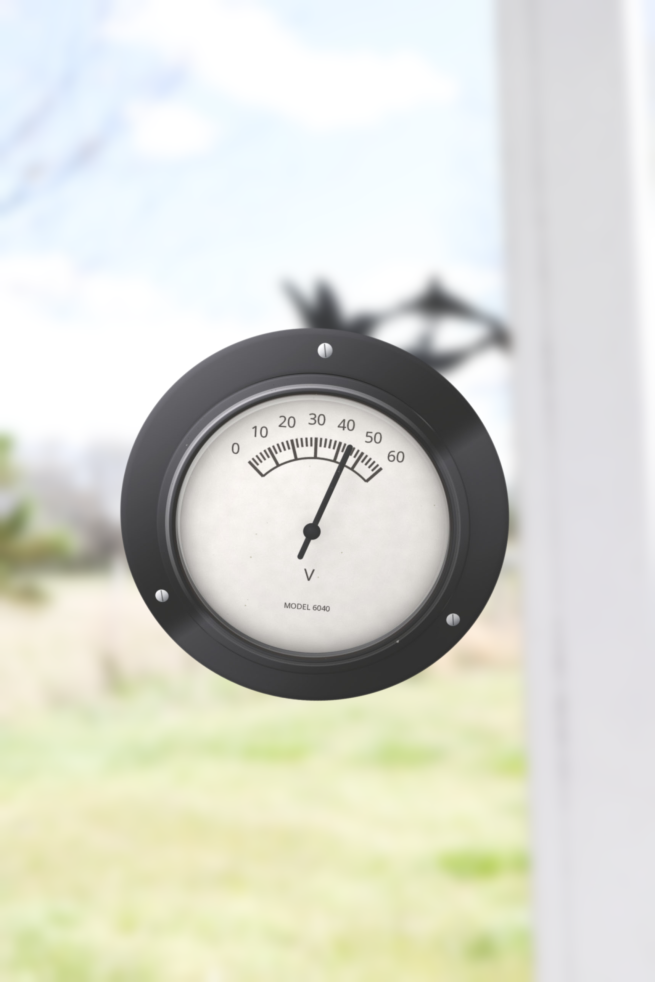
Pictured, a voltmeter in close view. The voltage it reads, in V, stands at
44 V
